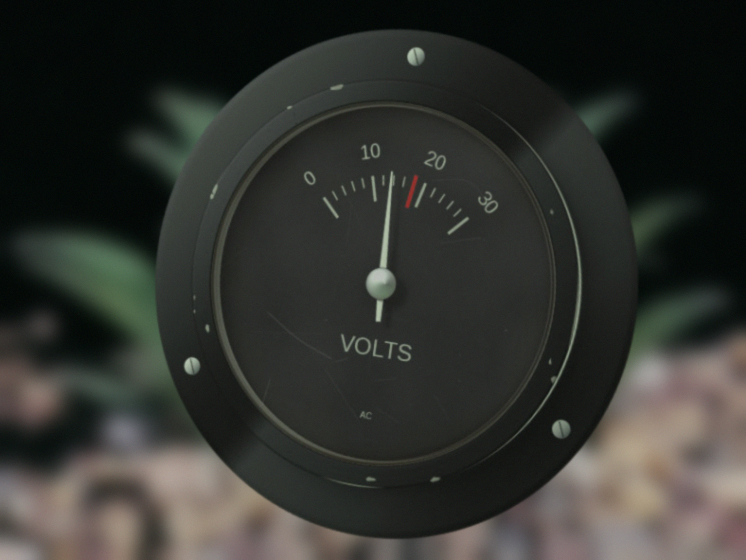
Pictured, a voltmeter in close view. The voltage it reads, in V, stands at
14 V
